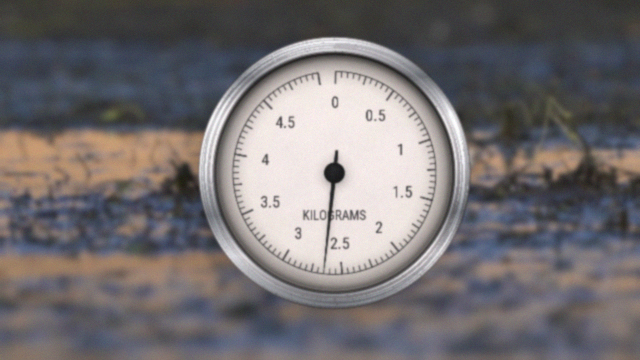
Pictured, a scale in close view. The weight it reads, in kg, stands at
2.65 kg
